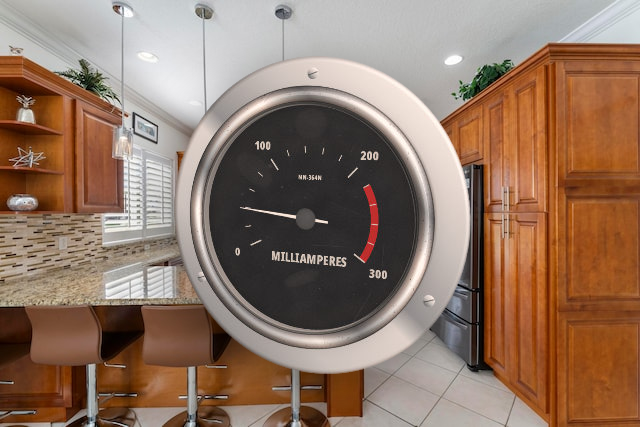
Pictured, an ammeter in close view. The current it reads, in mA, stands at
40 mA
